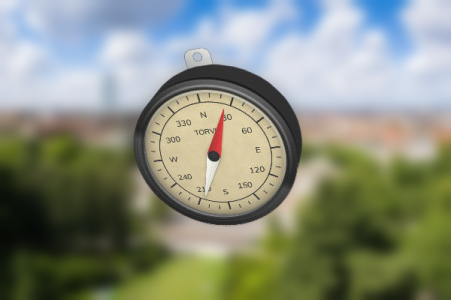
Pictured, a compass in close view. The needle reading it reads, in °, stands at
25 °
